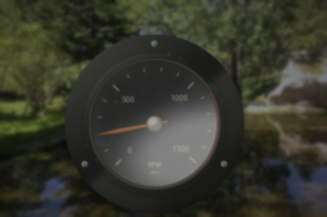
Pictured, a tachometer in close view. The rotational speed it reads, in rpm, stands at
200 rpm
